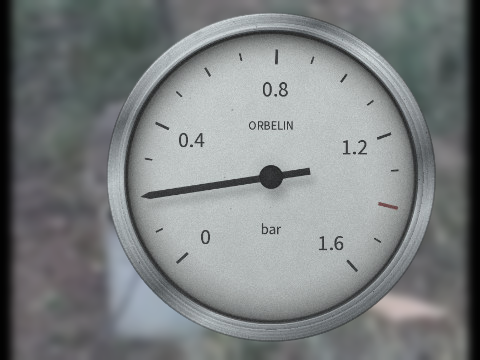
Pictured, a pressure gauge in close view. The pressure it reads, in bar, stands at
0.2 bar
